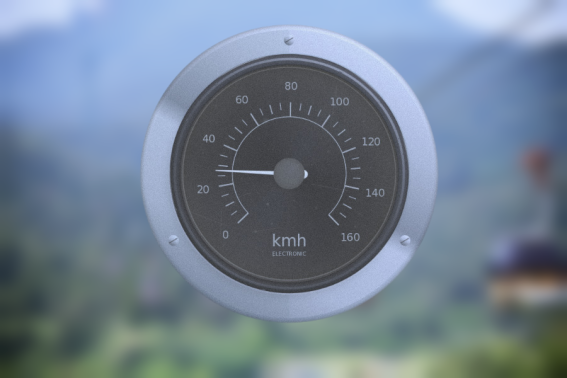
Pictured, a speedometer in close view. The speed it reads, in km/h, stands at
27.5 km/h
